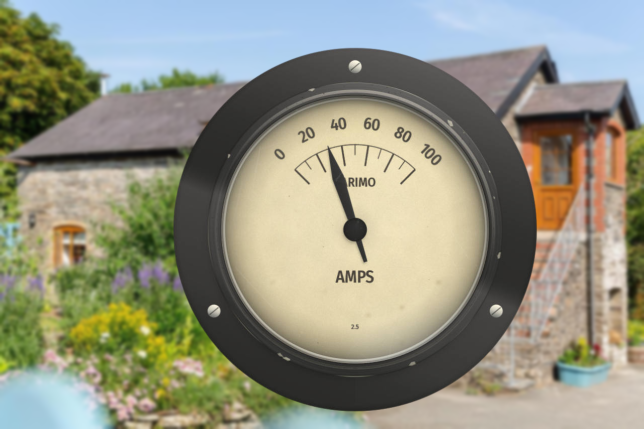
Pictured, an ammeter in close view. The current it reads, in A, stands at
30 A
